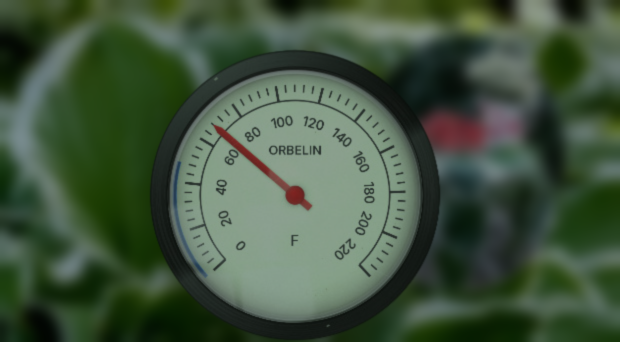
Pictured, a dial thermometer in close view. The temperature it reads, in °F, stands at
68 °F
